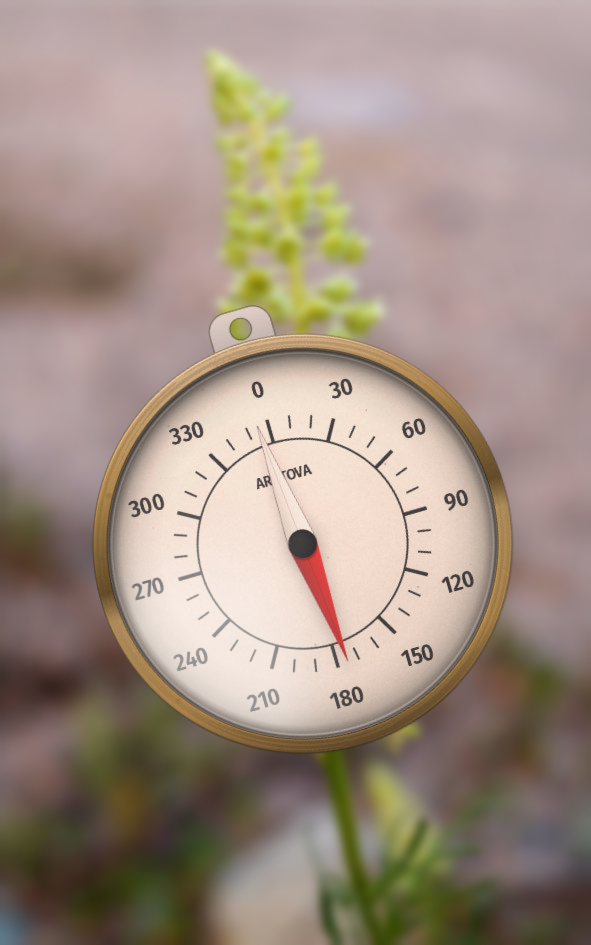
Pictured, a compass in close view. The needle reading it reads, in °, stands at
175 °
